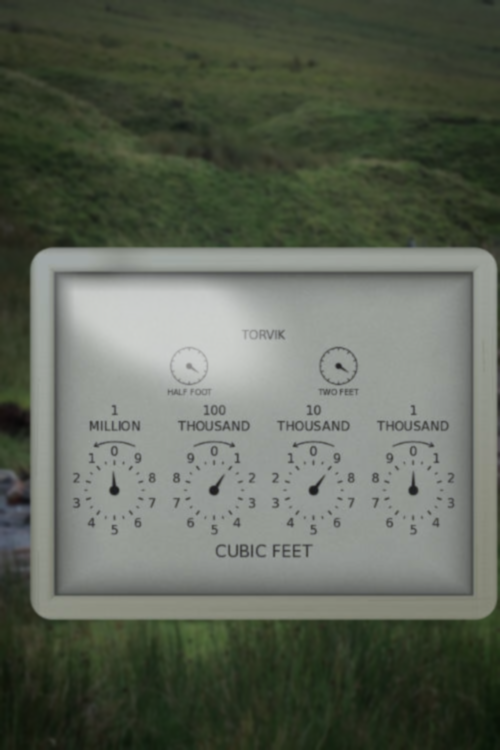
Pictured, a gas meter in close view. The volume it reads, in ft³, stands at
9000 ft³
